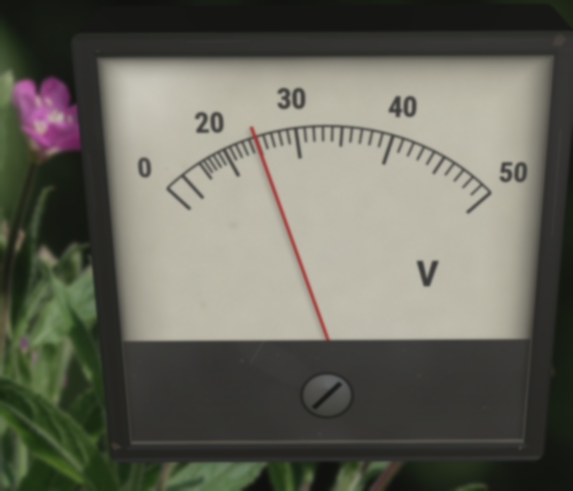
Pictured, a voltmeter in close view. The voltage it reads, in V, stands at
25 V
